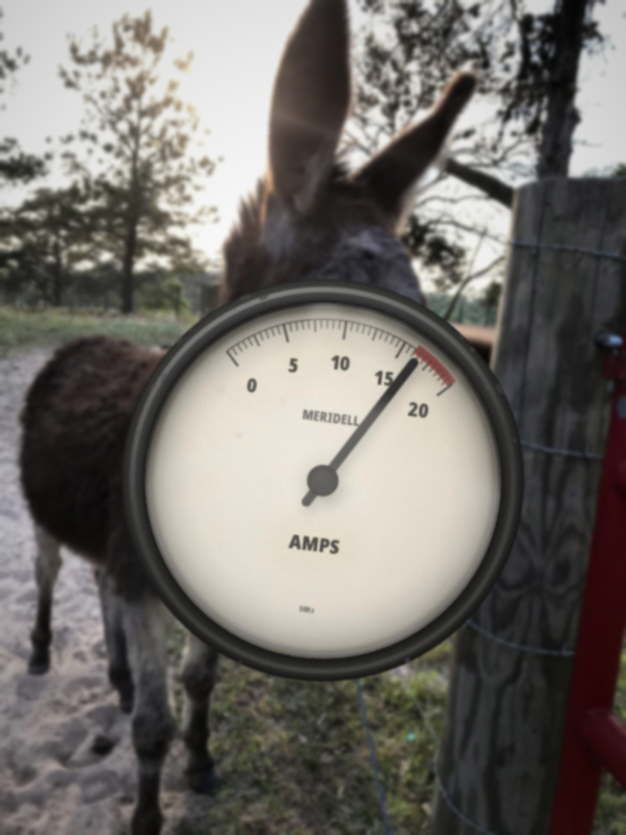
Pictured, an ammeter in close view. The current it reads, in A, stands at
16.5 A
